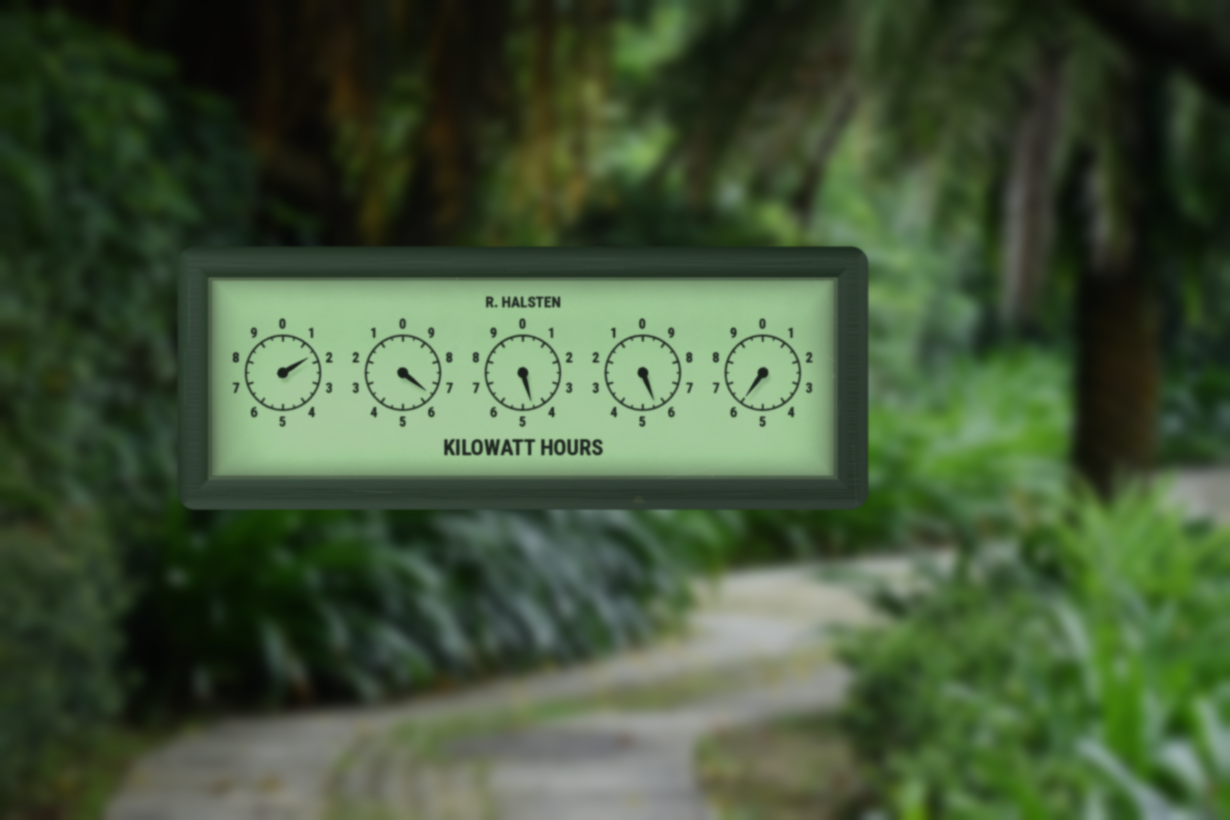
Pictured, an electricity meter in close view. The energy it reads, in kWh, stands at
16456 kWh
